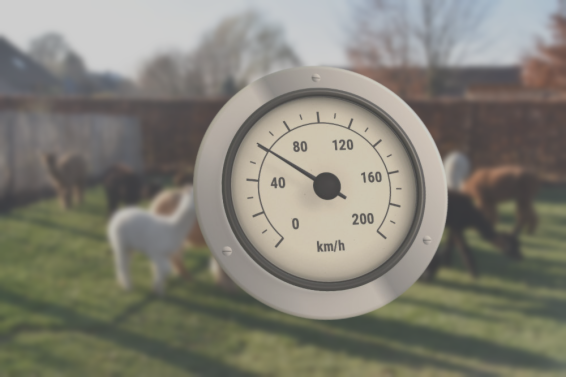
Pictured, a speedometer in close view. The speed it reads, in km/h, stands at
60 km/h
